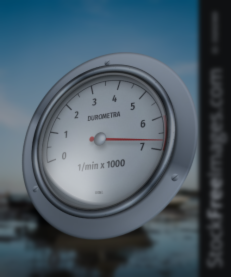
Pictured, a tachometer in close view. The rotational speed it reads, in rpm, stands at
6750 rpm
